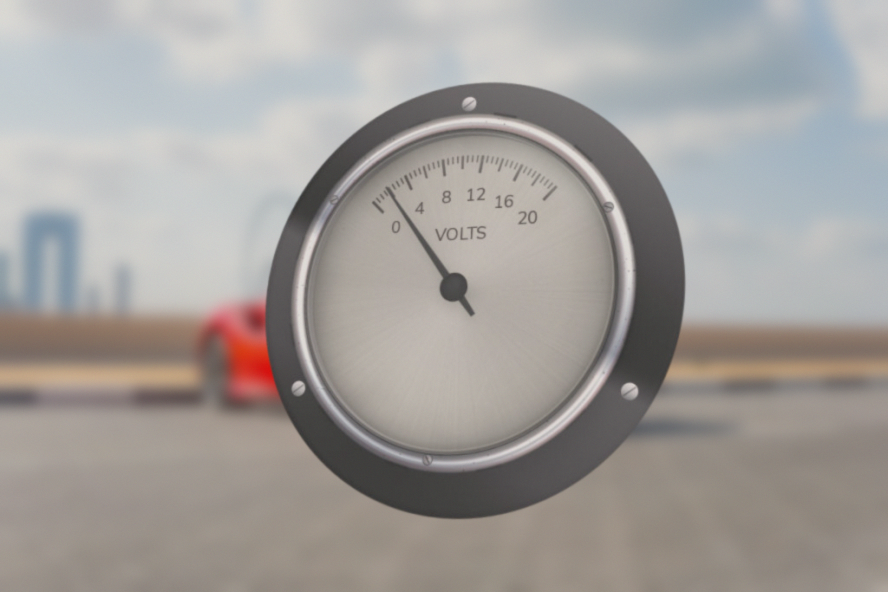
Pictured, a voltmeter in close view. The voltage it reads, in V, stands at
2 V
